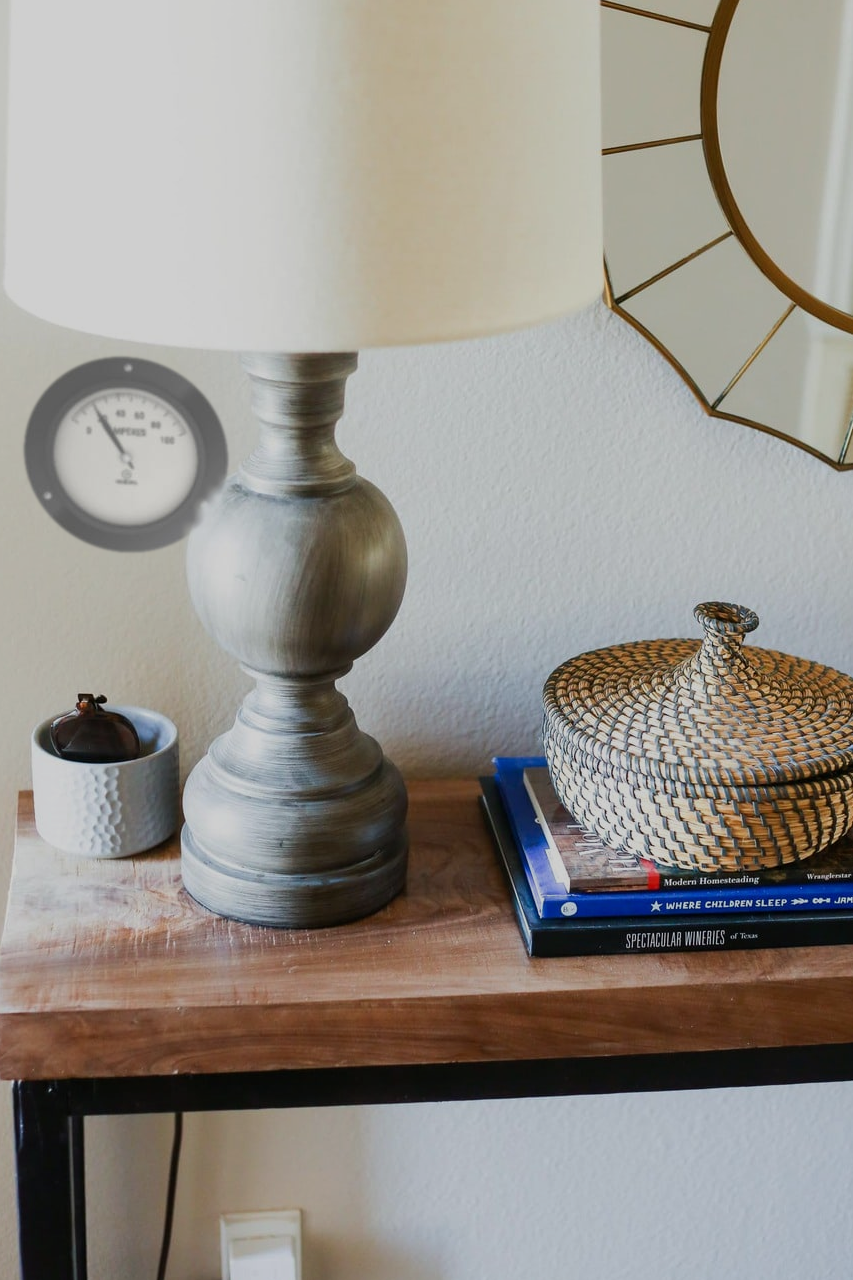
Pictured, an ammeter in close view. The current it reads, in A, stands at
20 A
